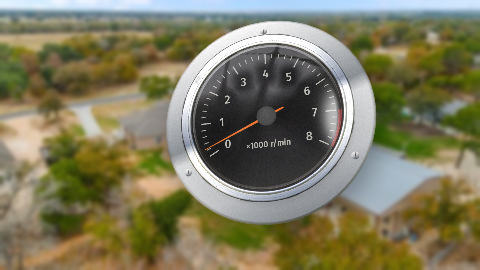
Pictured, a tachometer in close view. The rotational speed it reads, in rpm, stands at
200 rpm
